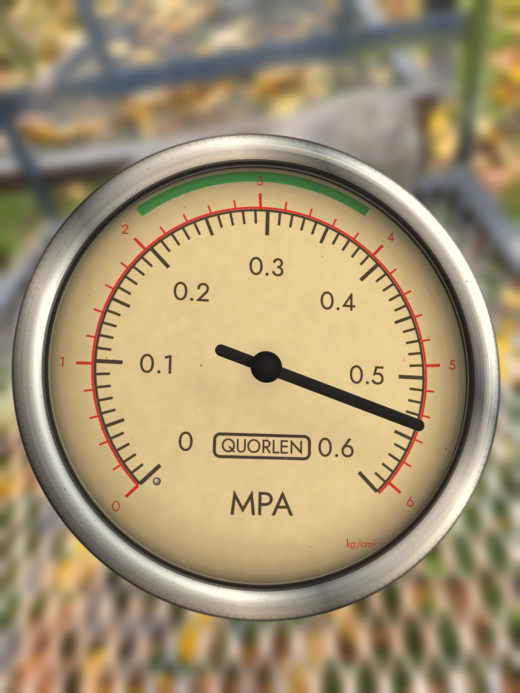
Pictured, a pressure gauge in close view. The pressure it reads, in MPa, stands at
0.54 MPa
